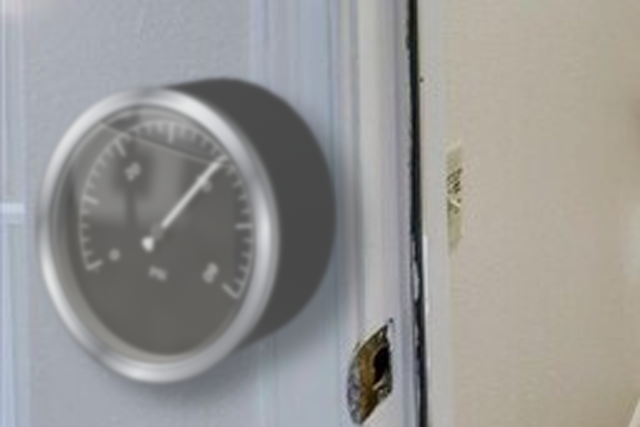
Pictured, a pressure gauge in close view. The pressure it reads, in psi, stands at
40 psi
